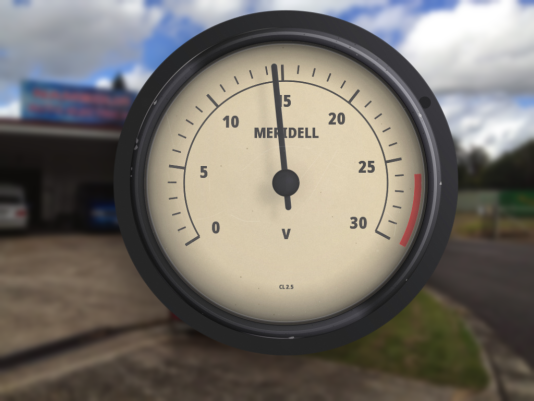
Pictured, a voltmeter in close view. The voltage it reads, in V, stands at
14.5 V
